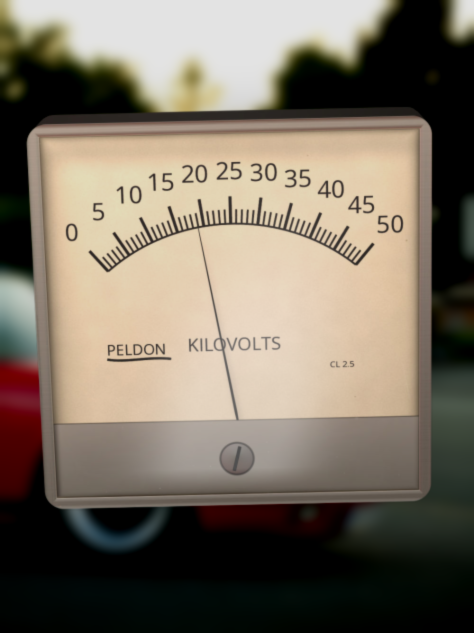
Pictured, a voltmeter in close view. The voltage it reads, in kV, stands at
19 kV
